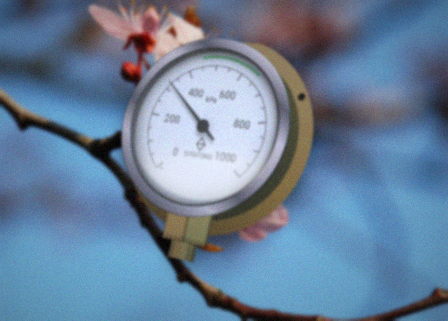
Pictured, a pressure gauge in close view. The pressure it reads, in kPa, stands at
325 kPa
